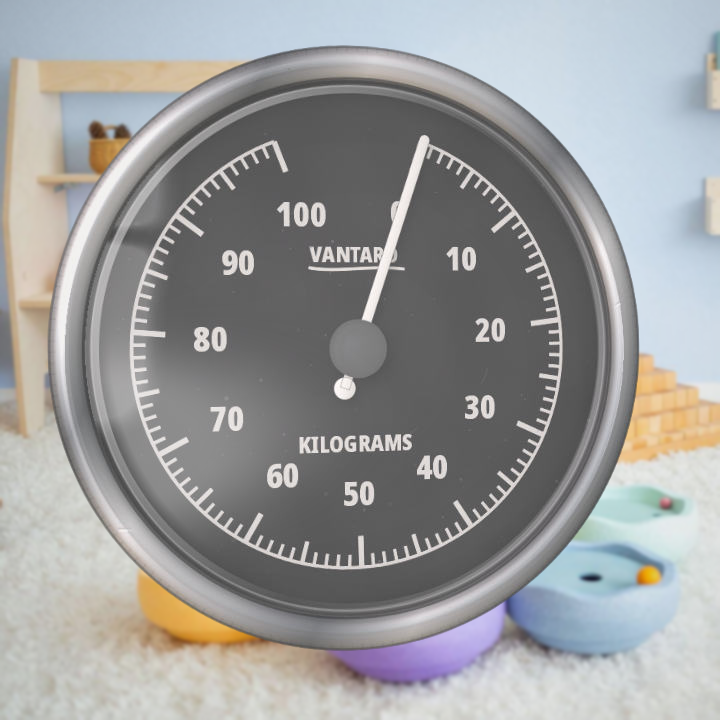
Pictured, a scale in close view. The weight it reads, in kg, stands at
0 kg
